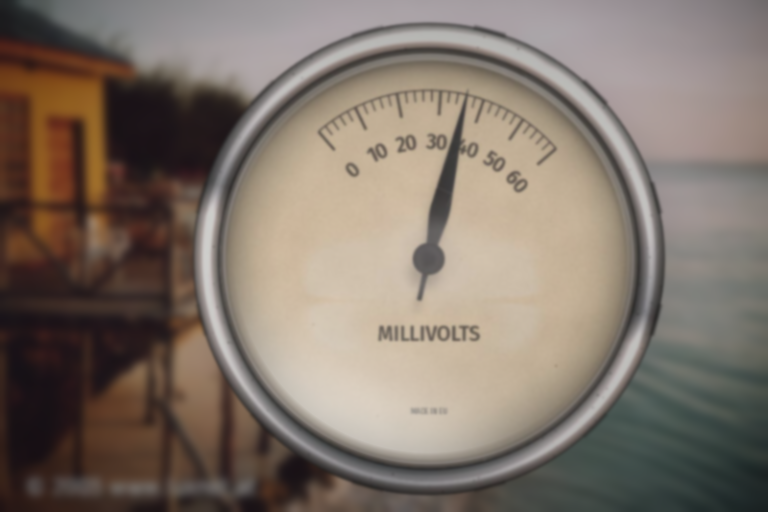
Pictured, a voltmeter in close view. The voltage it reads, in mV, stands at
36 mV
